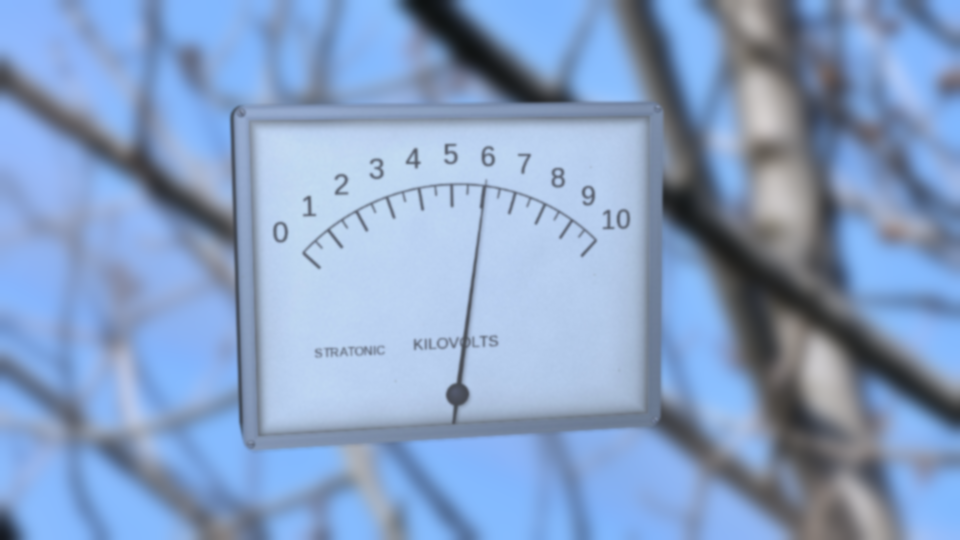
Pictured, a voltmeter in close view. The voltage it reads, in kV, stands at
6 kV
